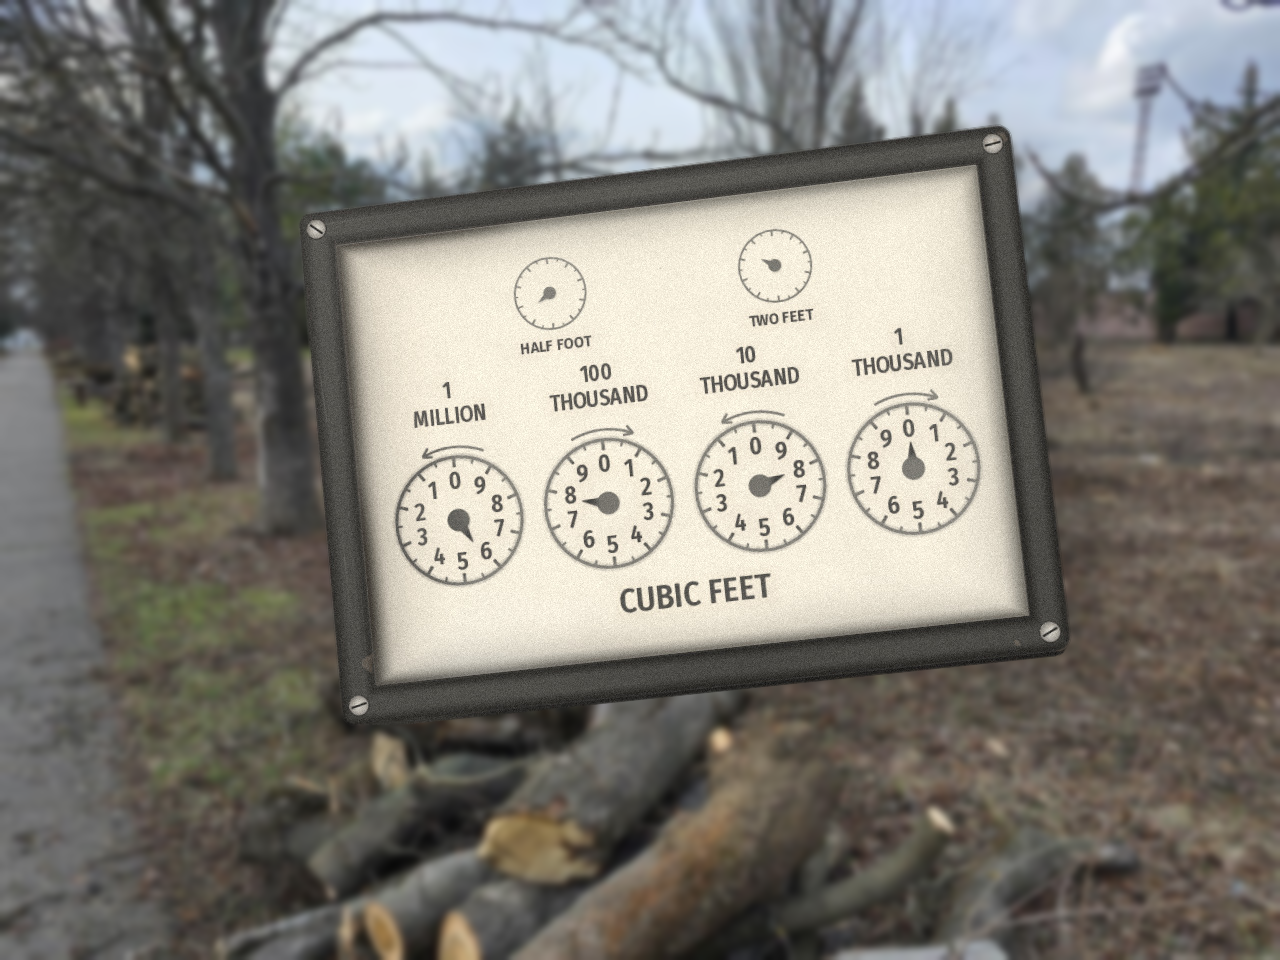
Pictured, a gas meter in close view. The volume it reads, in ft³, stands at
578000 ft³
